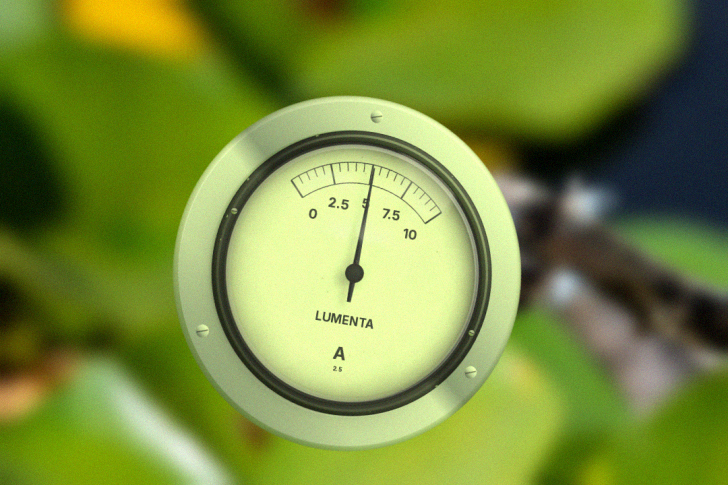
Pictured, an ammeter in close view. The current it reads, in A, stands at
5 A
